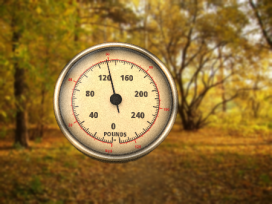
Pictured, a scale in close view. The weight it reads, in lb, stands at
130 lb
